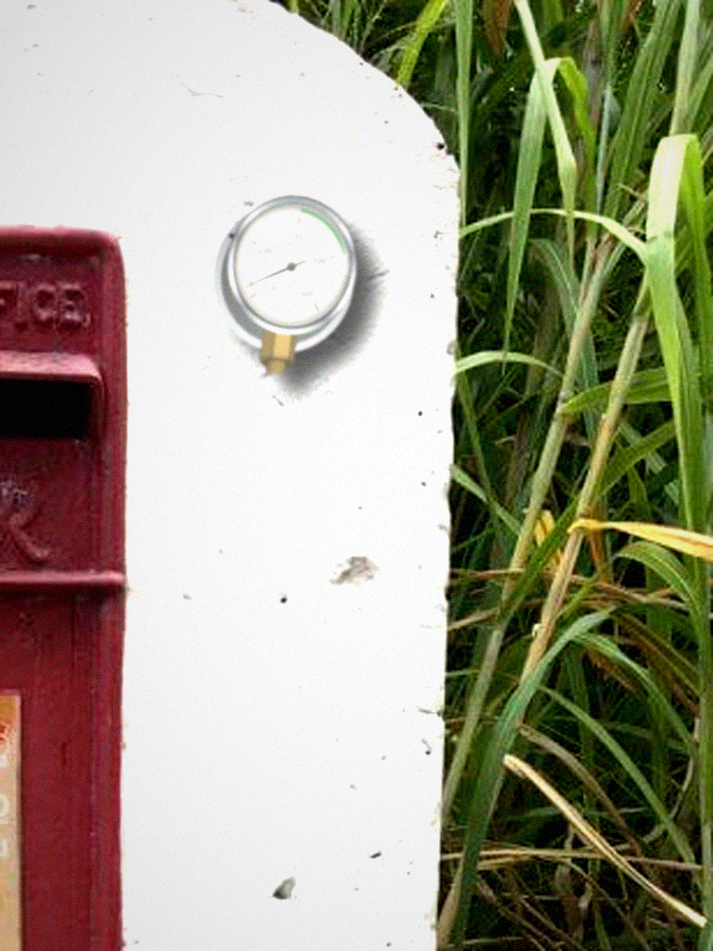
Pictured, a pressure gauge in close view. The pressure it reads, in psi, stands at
20 psi
